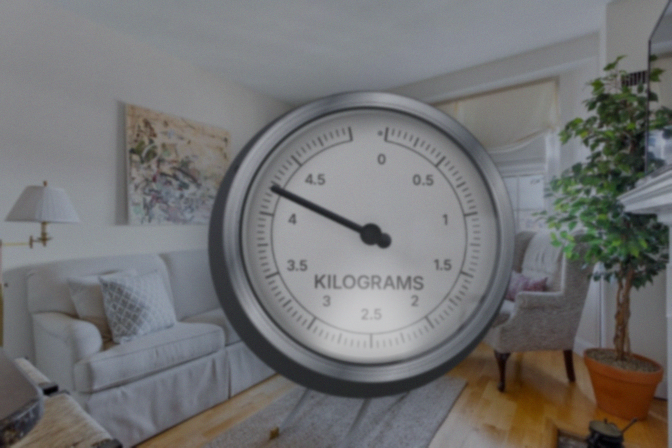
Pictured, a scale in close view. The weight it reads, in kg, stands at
4.2 kg
